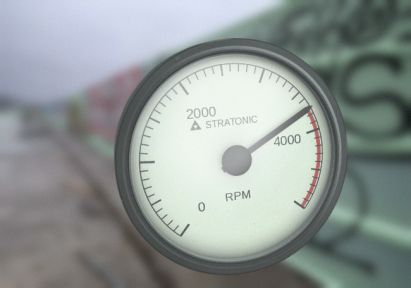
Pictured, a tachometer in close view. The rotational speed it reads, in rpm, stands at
3700 rpm
